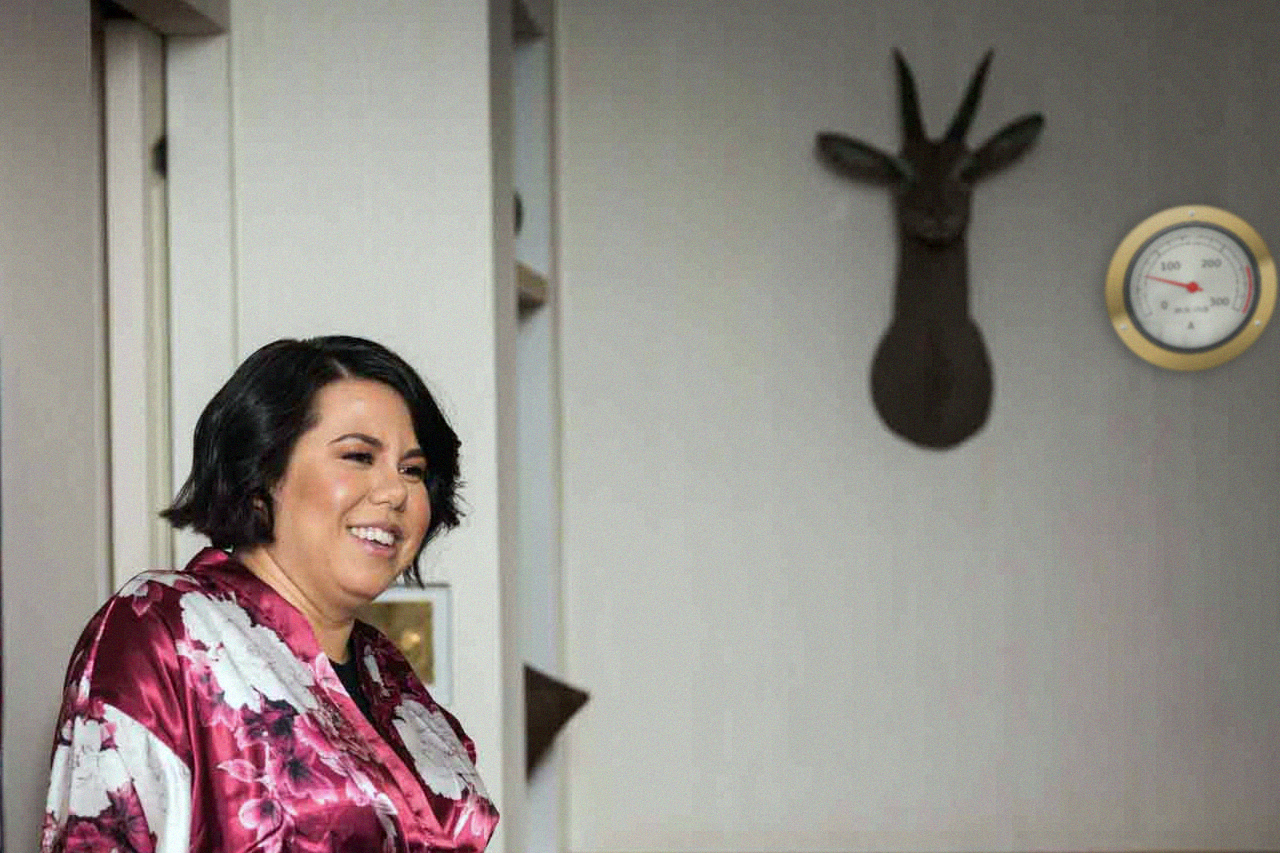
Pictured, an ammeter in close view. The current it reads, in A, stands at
60 A
